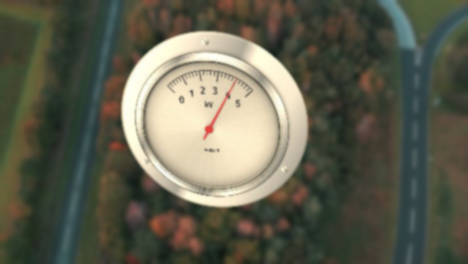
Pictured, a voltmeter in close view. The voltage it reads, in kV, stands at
4 kV
